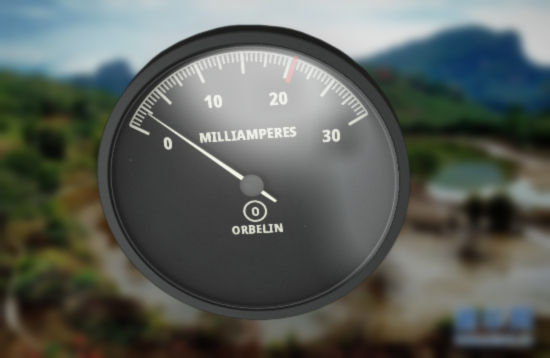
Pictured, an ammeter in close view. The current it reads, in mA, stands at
2.5 mA
